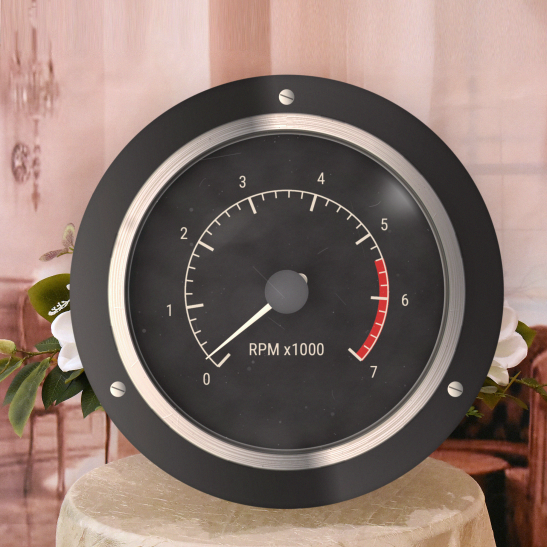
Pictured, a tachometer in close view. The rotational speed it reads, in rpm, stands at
200 rpm
